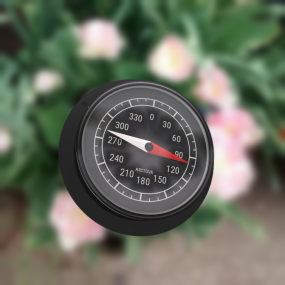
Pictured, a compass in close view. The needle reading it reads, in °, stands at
100 °
